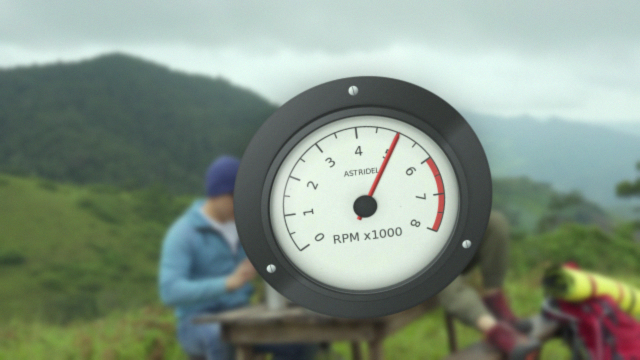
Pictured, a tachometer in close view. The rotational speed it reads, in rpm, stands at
5000 rpm
